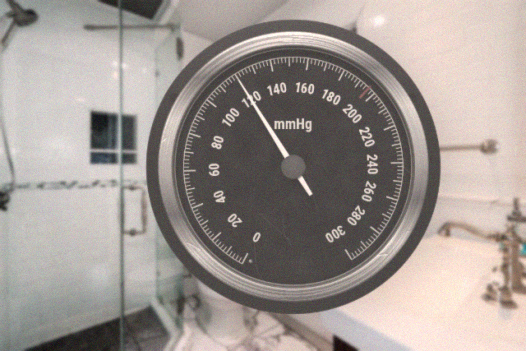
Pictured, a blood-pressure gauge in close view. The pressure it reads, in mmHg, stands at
120 mmHg
